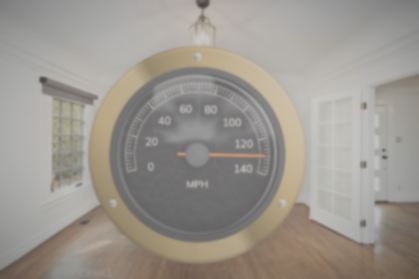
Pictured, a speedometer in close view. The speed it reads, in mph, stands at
130 mph
